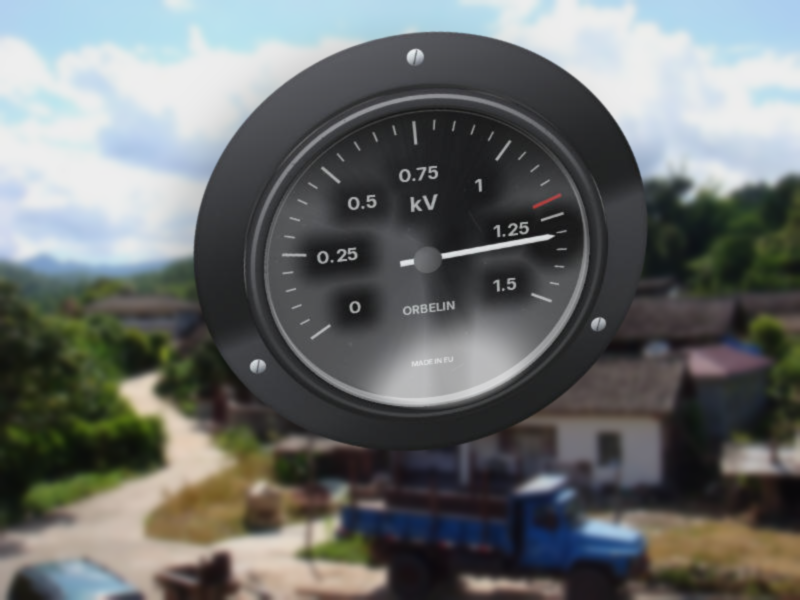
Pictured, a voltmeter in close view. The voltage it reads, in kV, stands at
1.3 kV
